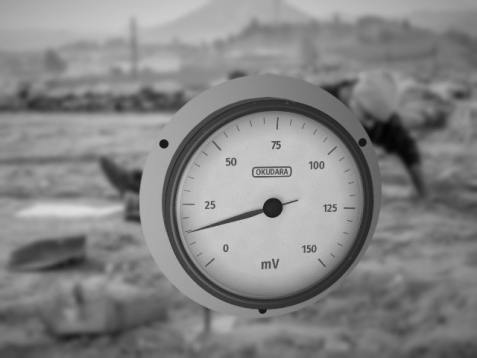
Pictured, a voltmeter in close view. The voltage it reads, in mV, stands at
15 mV
